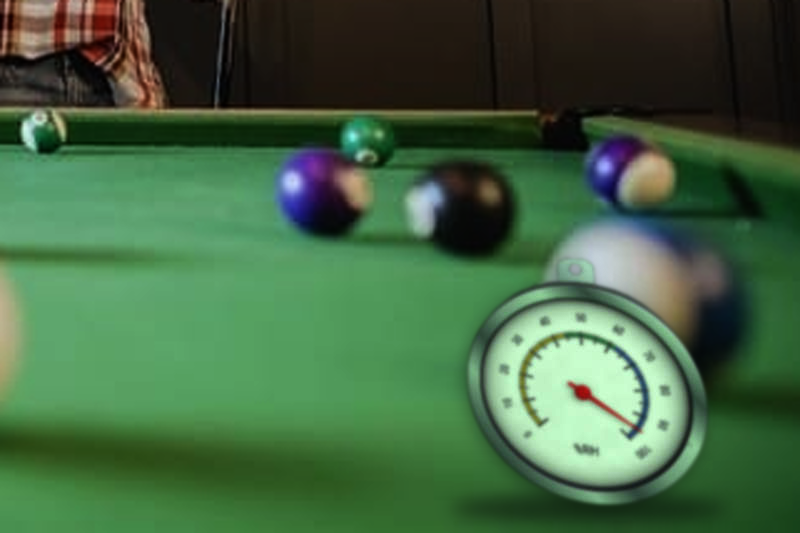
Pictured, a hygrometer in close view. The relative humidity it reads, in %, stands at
95 %
